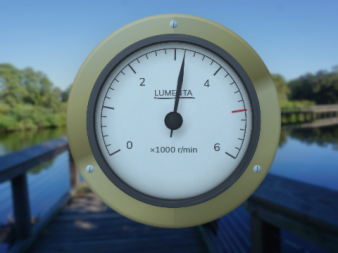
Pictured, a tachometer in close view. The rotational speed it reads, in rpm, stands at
3200 rpm
